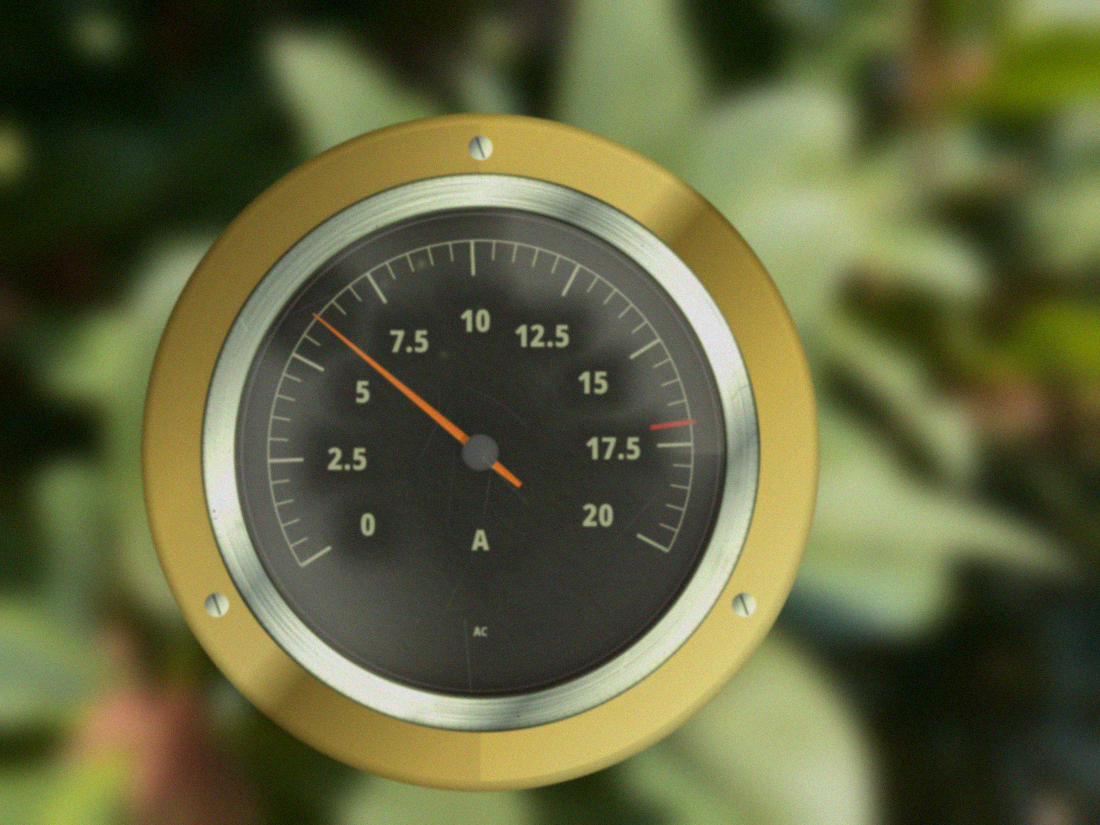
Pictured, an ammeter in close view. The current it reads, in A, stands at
6 A
